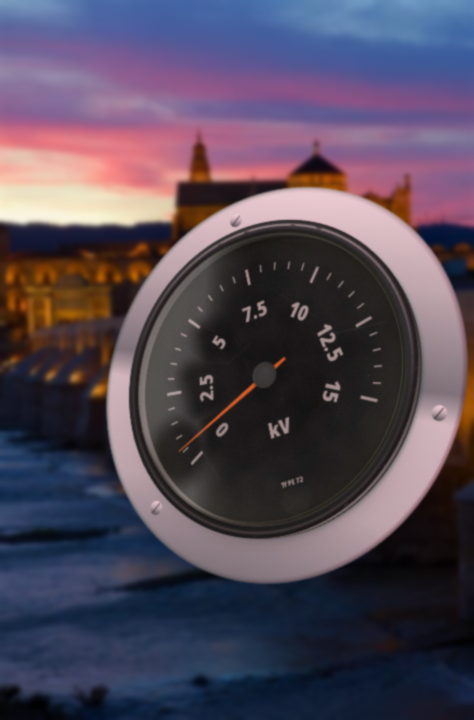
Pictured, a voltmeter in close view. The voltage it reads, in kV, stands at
0.5 kV
